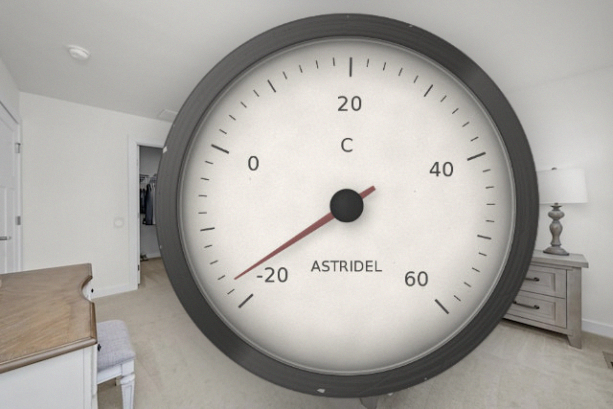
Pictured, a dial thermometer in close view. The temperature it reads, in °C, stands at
-17 °C
